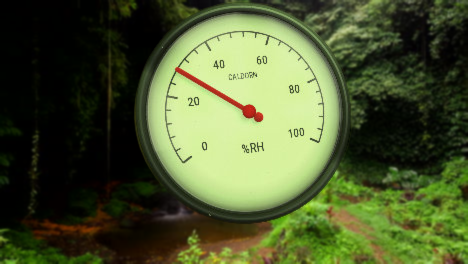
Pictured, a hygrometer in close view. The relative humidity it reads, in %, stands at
28 %
